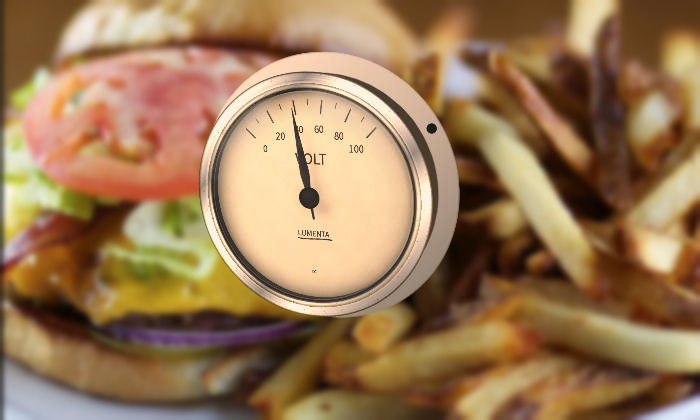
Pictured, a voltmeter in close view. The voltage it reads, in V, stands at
40 V
